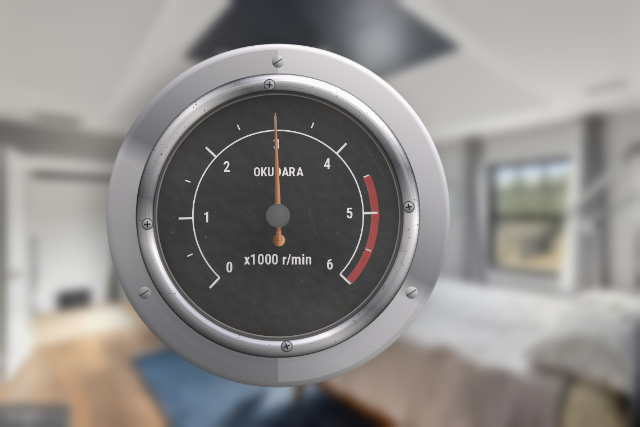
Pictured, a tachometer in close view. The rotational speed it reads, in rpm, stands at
3000 rpm
